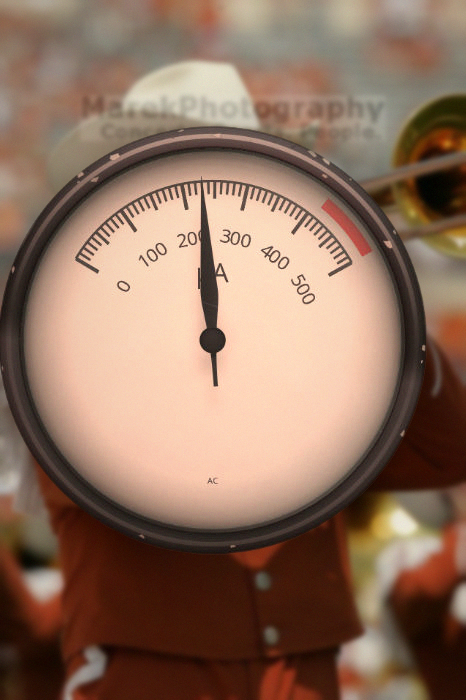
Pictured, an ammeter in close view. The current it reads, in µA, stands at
230 µA
